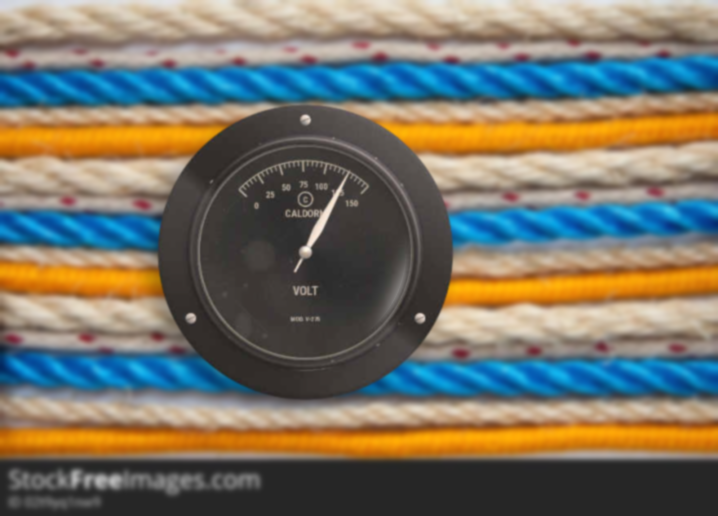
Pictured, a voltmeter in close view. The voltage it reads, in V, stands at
125 V
